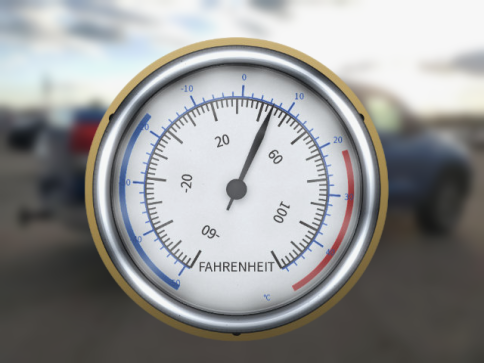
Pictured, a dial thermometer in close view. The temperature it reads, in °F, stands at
44 °F
